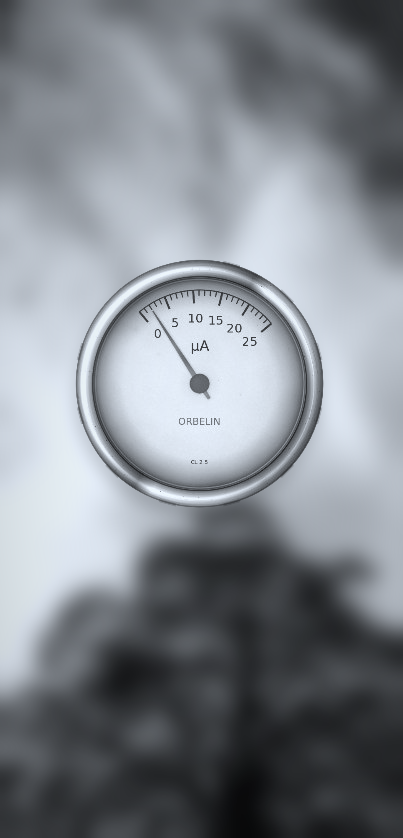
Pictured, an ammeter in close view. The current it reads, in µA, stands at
2 µA
